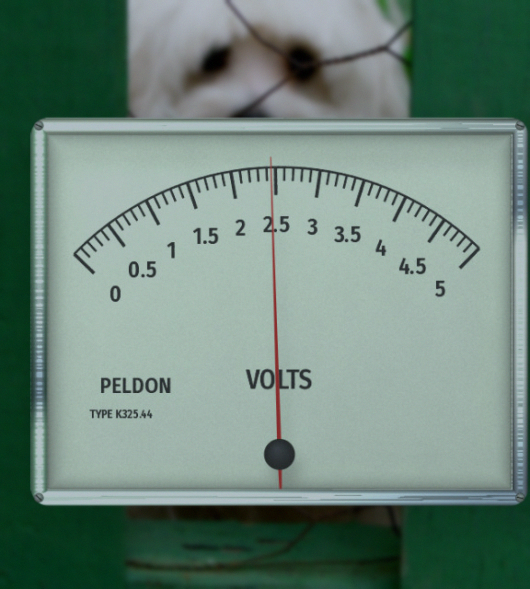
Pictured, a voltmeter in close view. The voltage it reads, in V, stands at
2.45 V
